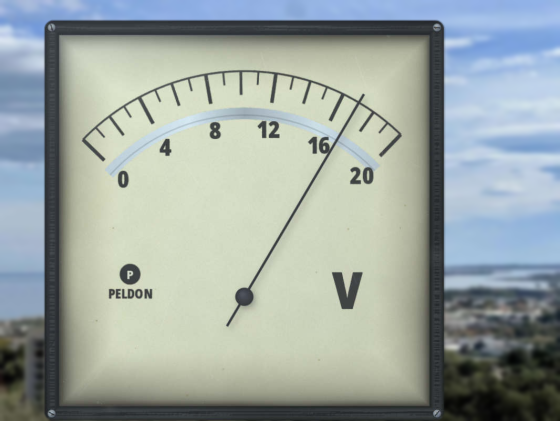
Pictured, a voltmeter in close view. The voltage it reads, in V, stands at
17 V
